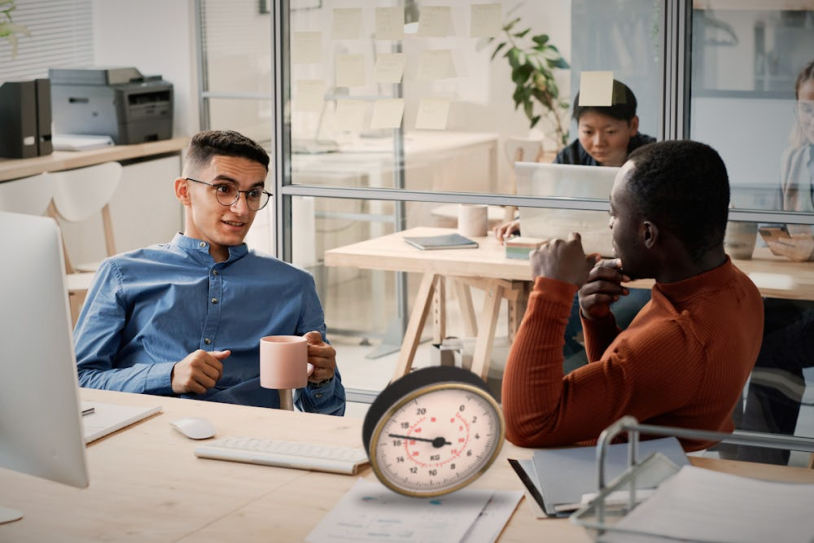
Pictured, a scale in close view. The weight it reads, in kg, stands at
17 kg
